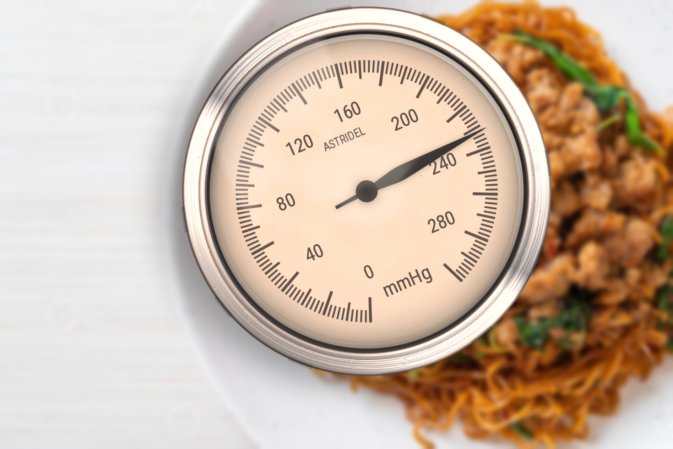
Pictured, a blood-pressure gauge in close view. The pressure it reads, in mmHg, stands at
232 mmHg
